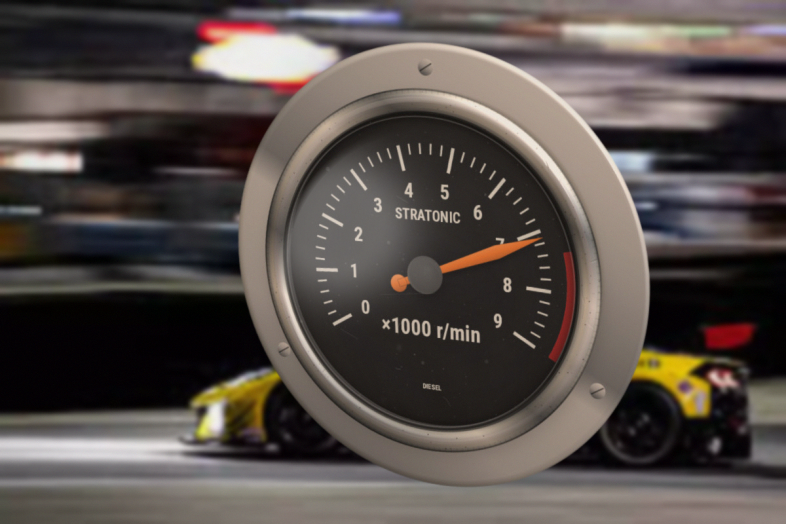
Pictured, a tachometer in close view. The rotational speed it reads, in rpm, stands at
7100 rpm
